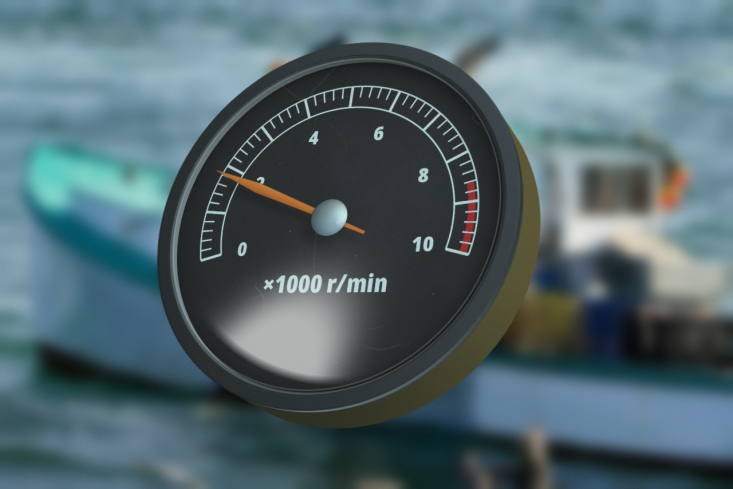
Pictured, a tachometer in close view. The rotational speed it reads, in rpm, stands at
1800 rpm
